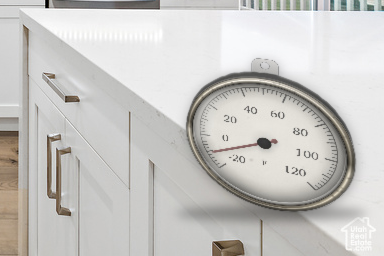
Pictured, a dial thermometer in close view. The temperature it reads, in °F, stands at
-10 °F
